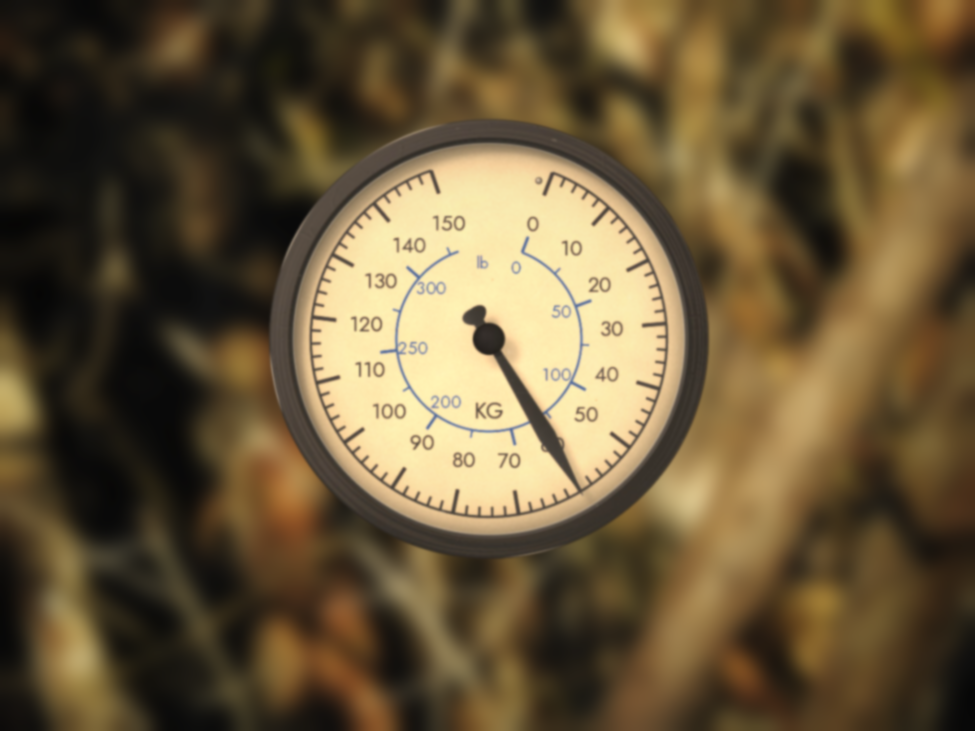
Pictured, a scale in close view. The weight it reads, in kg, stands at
60 kg
